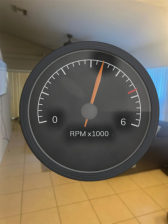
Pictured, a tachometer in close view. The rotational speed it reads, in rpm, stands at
3400 rpm
